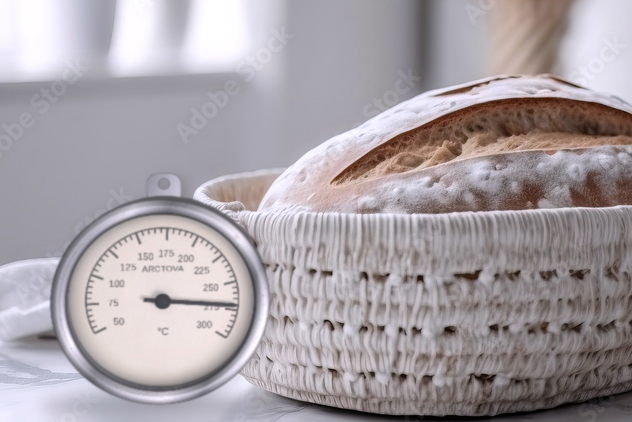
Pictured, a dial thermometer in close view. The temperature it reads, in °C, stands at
270 °C
